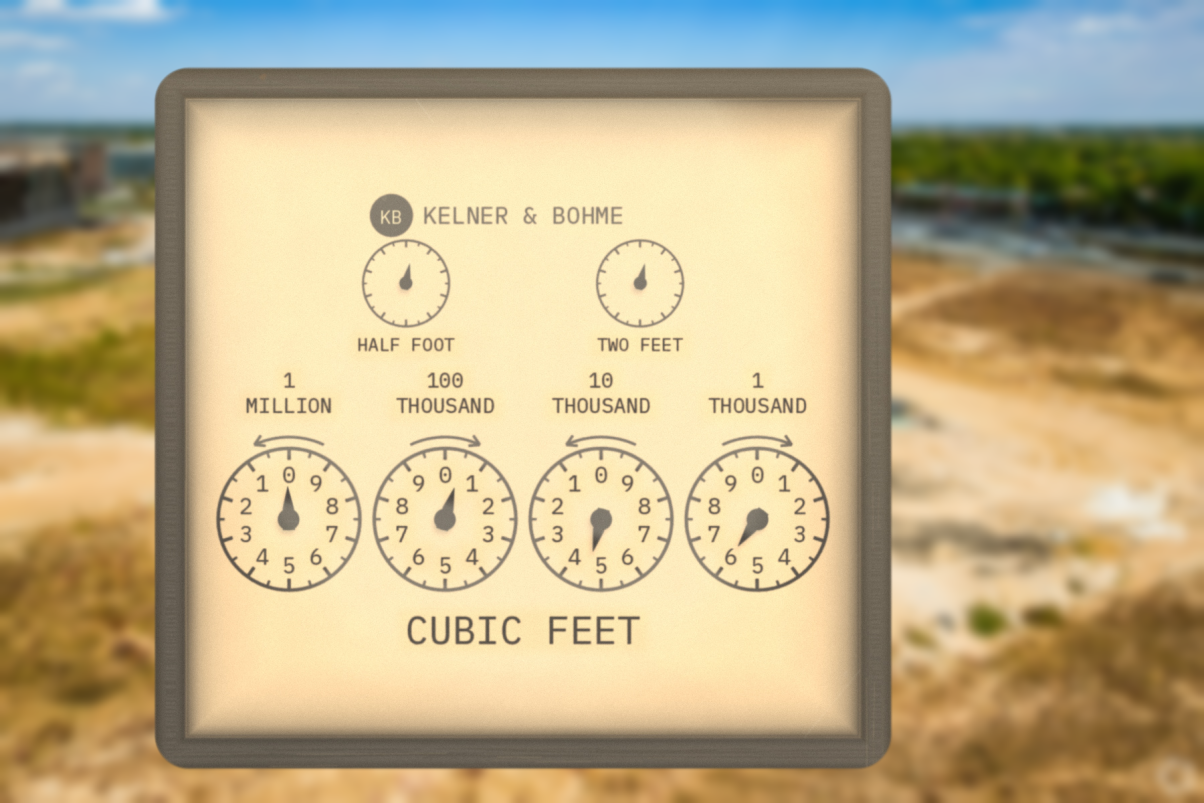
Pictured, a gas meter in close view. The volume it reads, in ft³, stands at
4600 ft³
